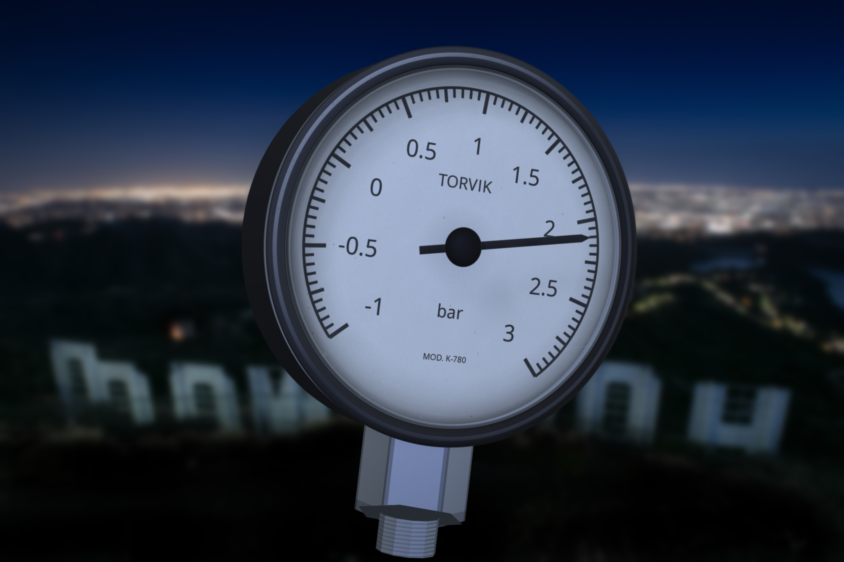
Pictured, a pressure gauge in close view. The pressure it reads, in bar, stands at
2.1 bar
